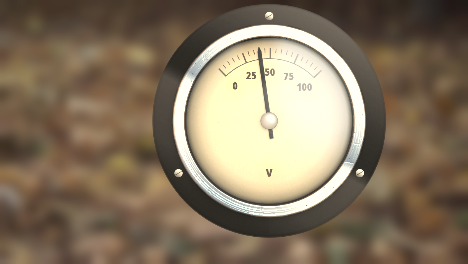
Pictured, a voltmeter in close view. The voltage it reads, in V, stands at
40 V
